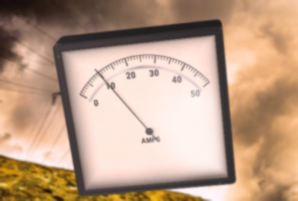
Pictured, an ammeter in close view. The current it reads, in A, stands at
10 A
